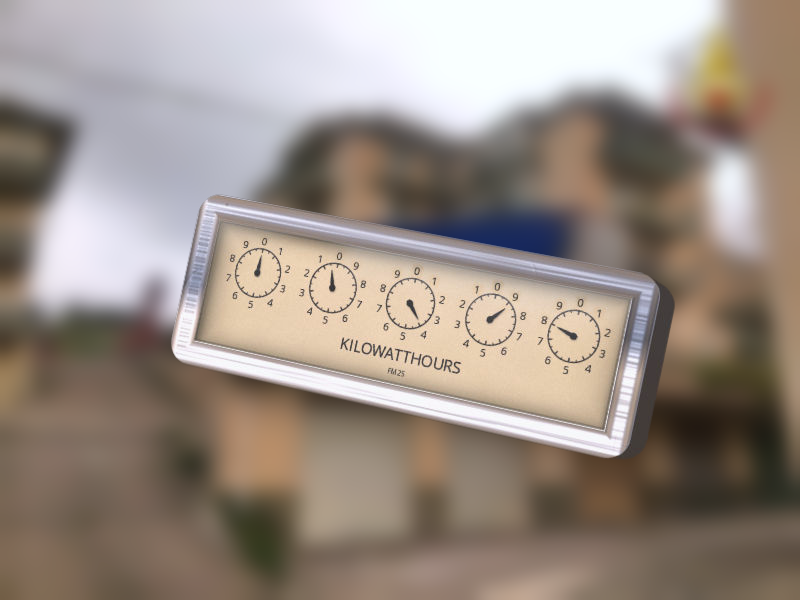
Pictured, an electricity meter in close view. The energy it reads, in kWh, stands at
388 kWh
